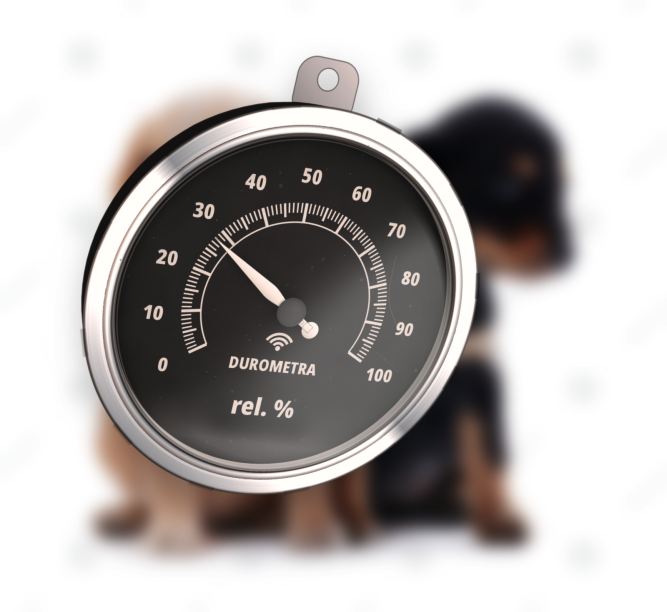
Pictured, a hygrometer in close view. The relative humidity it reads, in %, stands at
28 %
